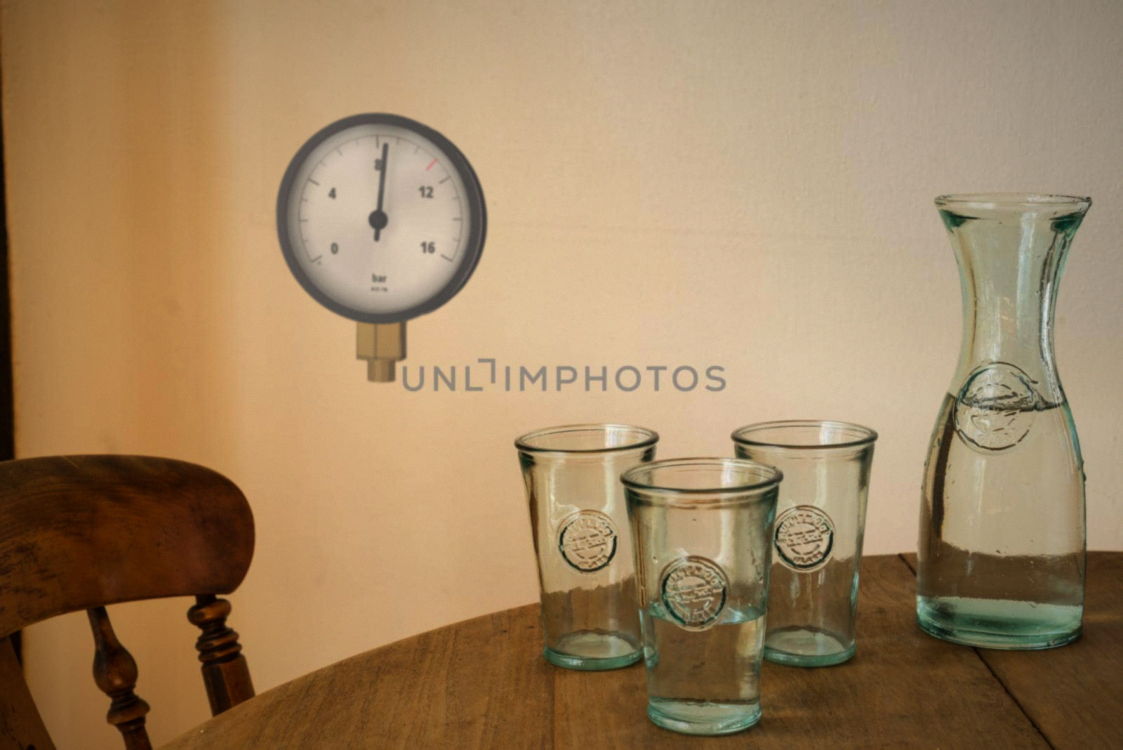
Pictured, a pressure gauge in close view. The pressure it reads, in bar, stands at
8.5 bar
